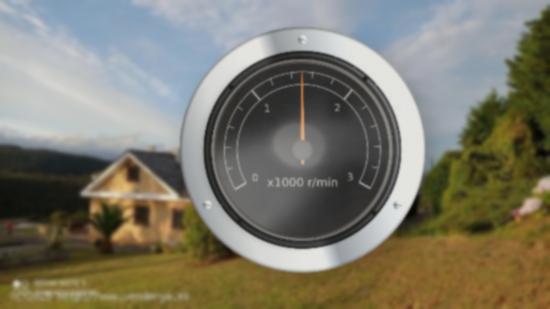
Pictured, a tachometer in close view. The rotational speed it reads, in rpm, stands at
1500 rpm
